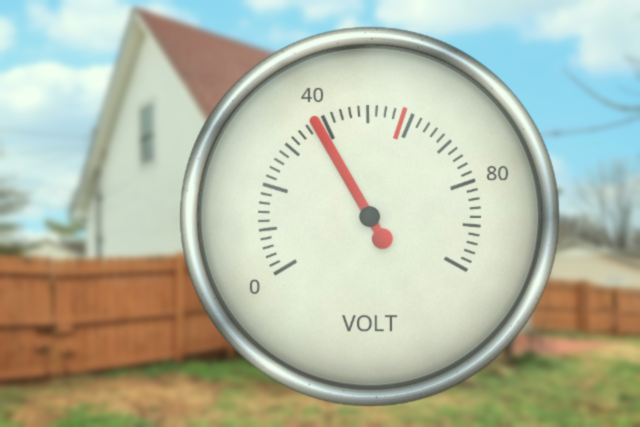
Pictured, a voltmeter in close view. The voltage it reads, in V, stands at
38 V
